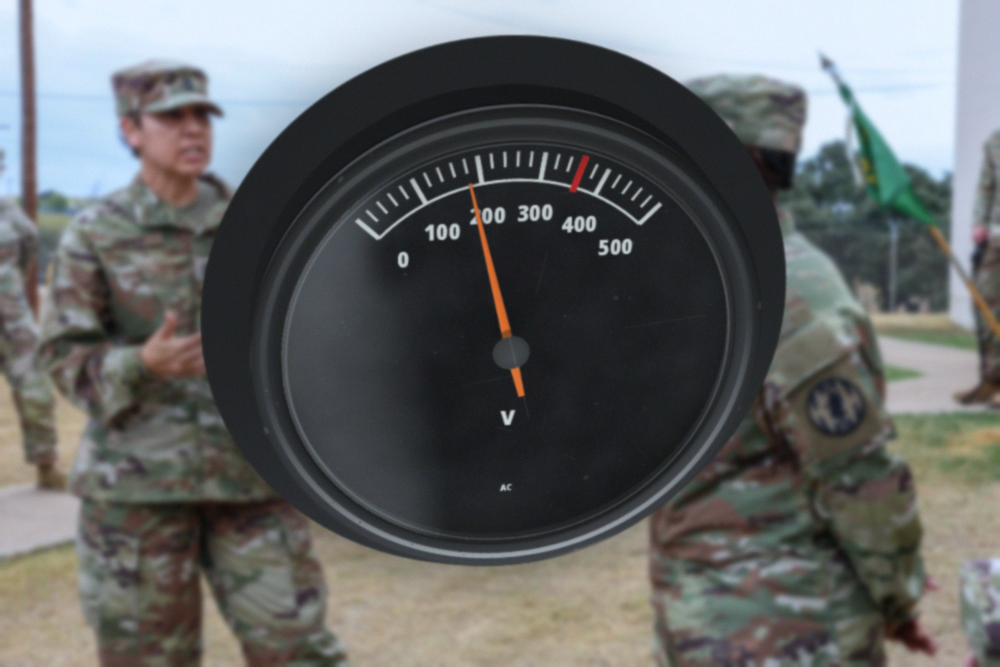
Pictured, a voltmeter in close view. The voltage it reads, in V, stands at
180 V
